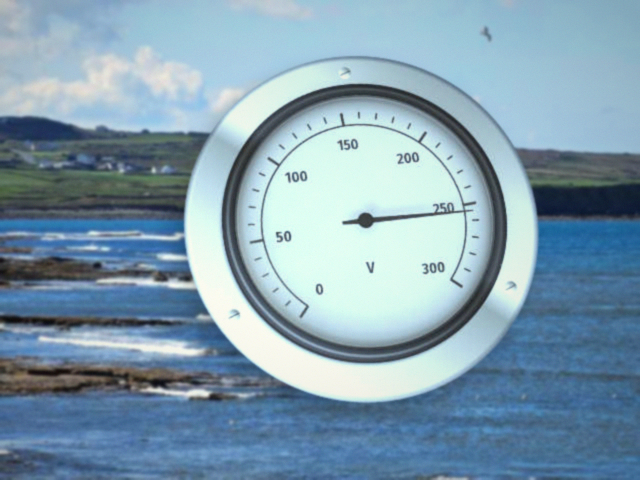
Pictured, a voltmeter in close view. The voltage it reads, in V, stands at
255 V
